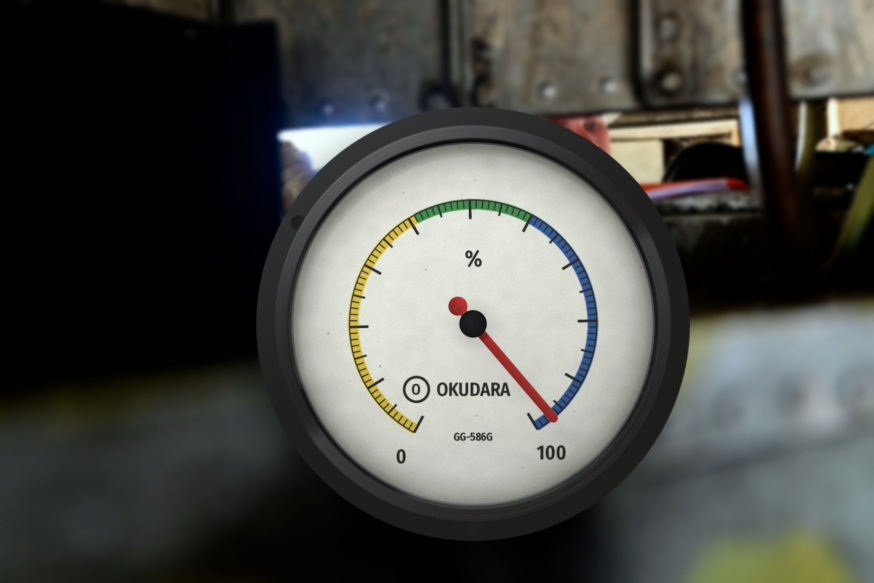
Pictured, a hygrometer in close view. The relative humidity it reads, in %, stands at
97 %
